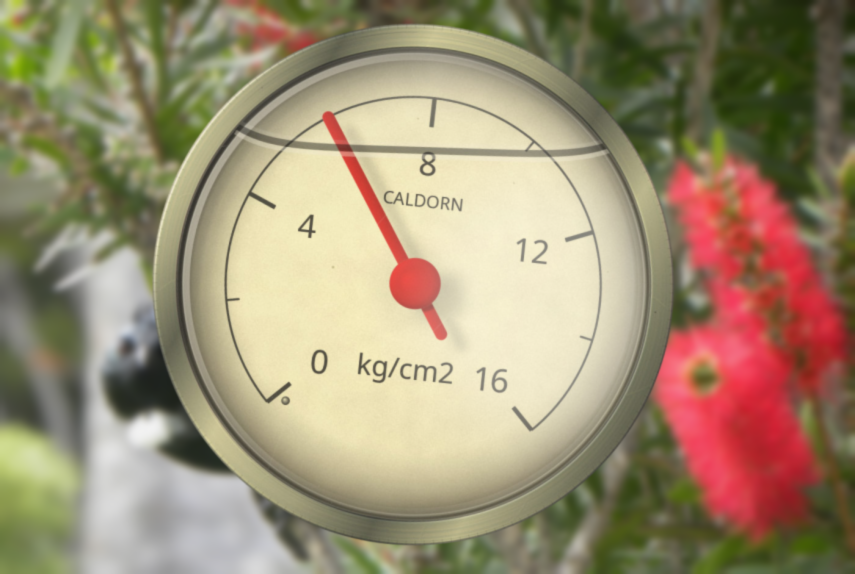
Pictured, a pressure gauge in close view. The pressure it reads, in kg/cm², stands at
6 kg/cm²
